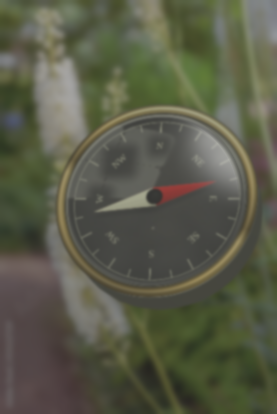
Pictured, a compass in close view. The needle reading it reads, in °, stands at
75 °
